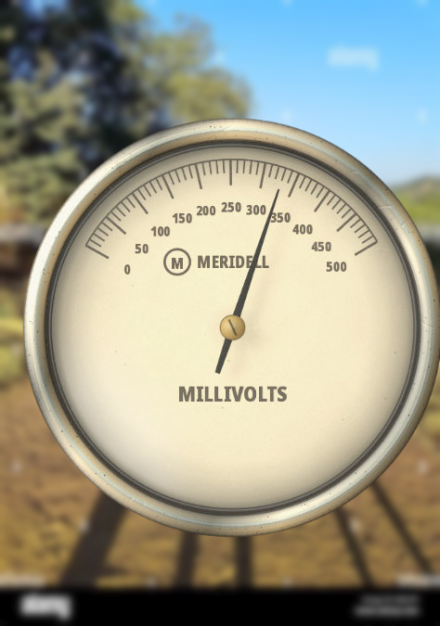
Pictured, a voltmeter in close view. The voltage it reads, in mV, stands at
330 mV
